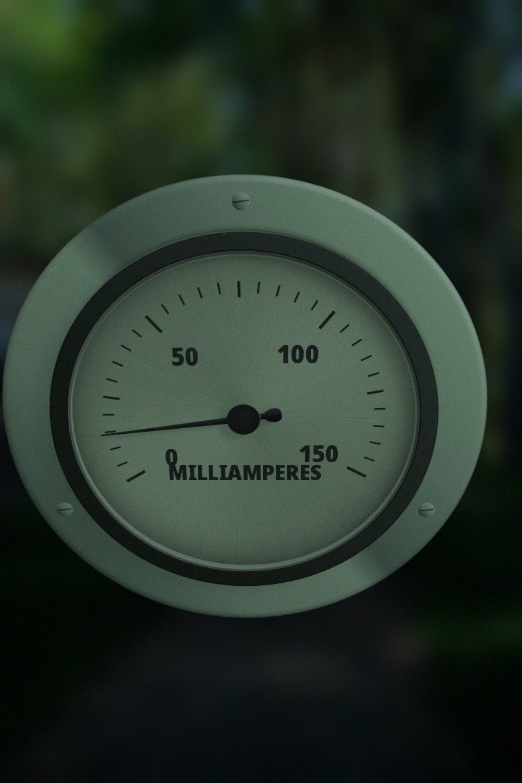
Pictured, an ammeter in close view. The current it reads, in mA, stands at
15 mA
